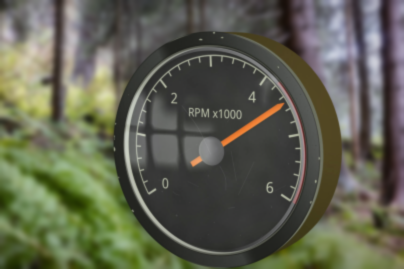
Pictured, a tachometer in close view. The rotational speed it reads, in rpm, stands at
4500 rpm
